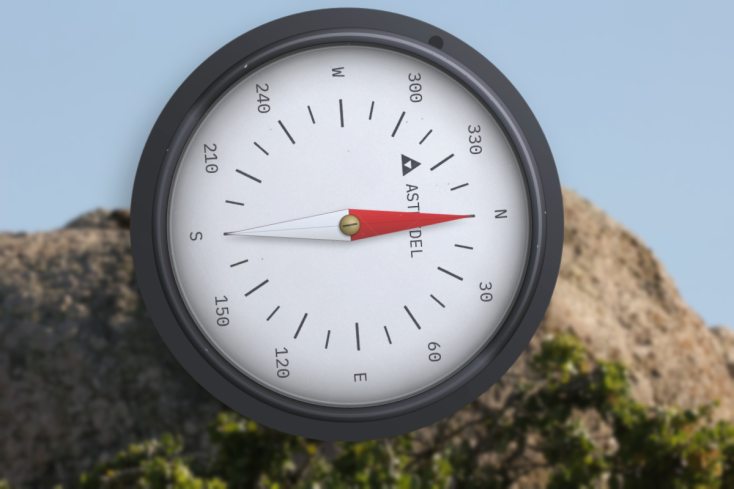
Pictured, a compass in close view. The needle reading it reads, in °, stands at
0 °
